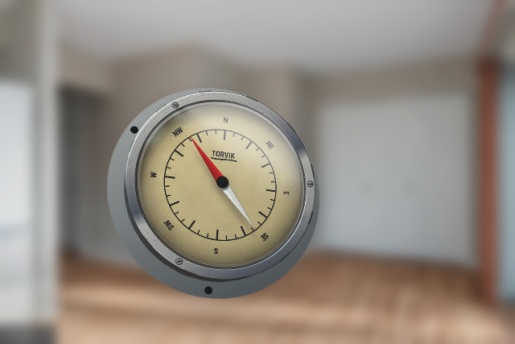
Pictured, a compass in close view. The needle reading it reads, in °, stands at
320 °
